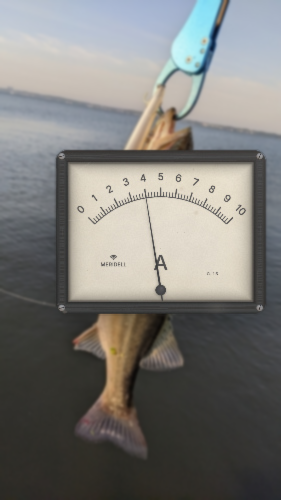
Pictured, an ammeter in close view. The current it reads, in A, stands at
4 A
